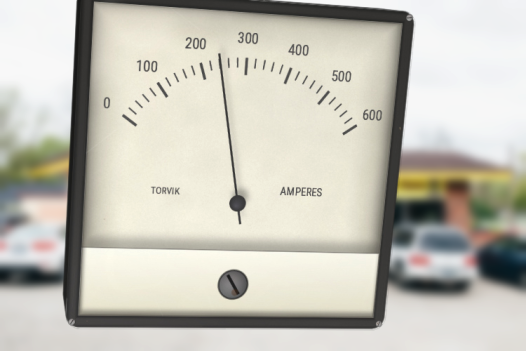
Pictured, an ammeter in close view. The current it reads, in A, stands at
240 A
